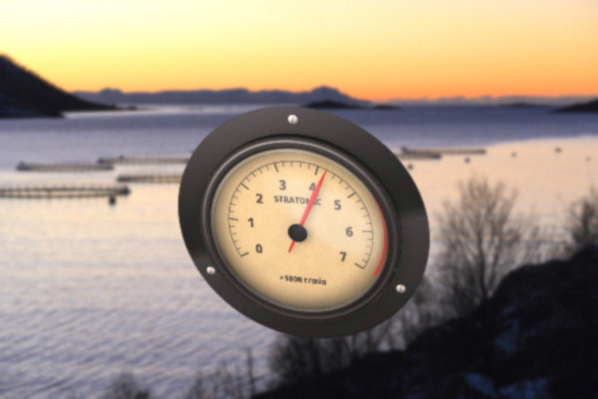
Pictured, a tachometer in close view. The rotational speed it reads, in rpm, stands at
4200 rpm
